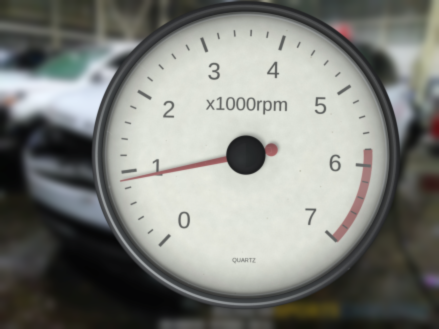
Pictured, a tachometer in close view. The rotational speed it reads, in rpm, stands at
900 rpm
